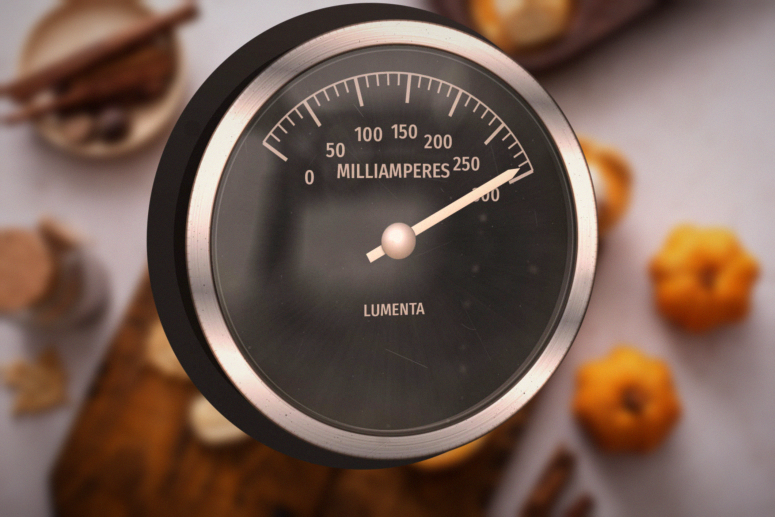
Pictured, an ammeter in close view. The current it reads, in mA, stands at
290 mA
